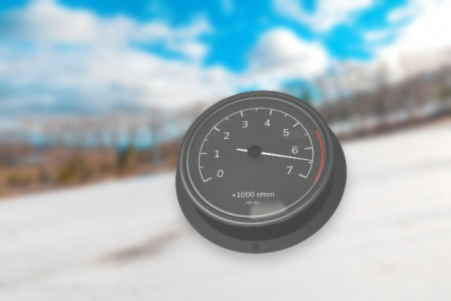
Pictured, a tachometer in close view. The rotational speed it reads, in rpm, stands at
6500 rpm
